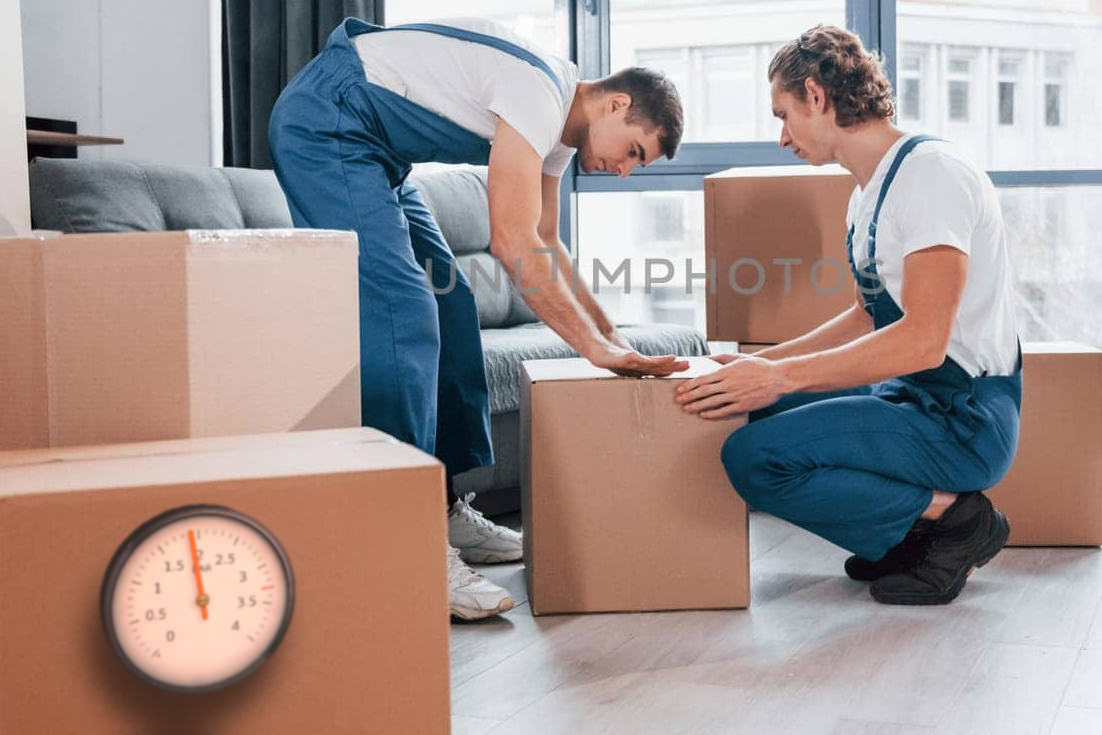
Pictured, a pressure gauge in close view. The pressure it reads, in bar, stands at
1.9 bar
